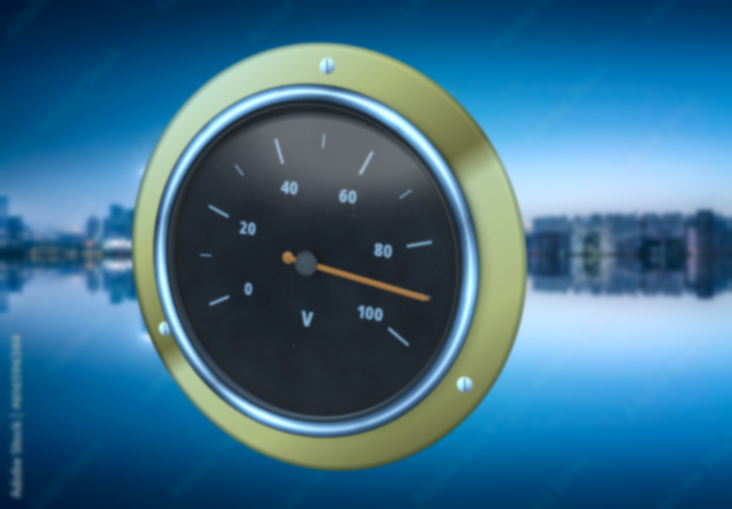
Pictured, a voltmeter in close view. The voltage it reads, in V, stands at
90 V
